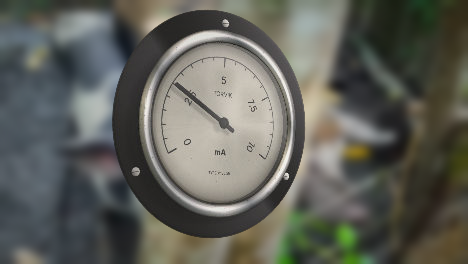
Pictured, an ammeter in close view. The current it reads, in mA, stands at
2.5 mA
